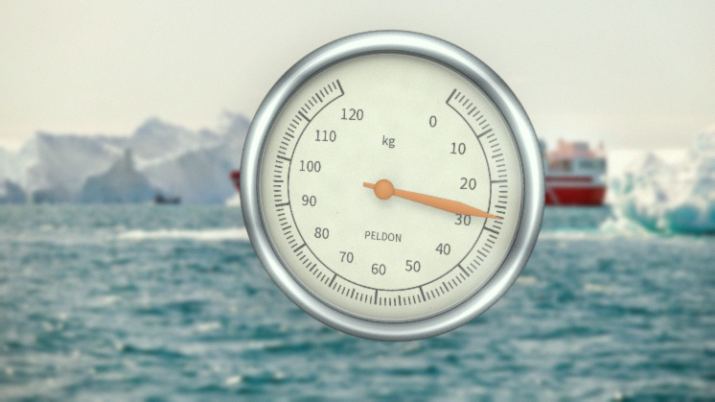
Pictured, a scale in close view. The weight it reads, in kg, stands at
27 kg
